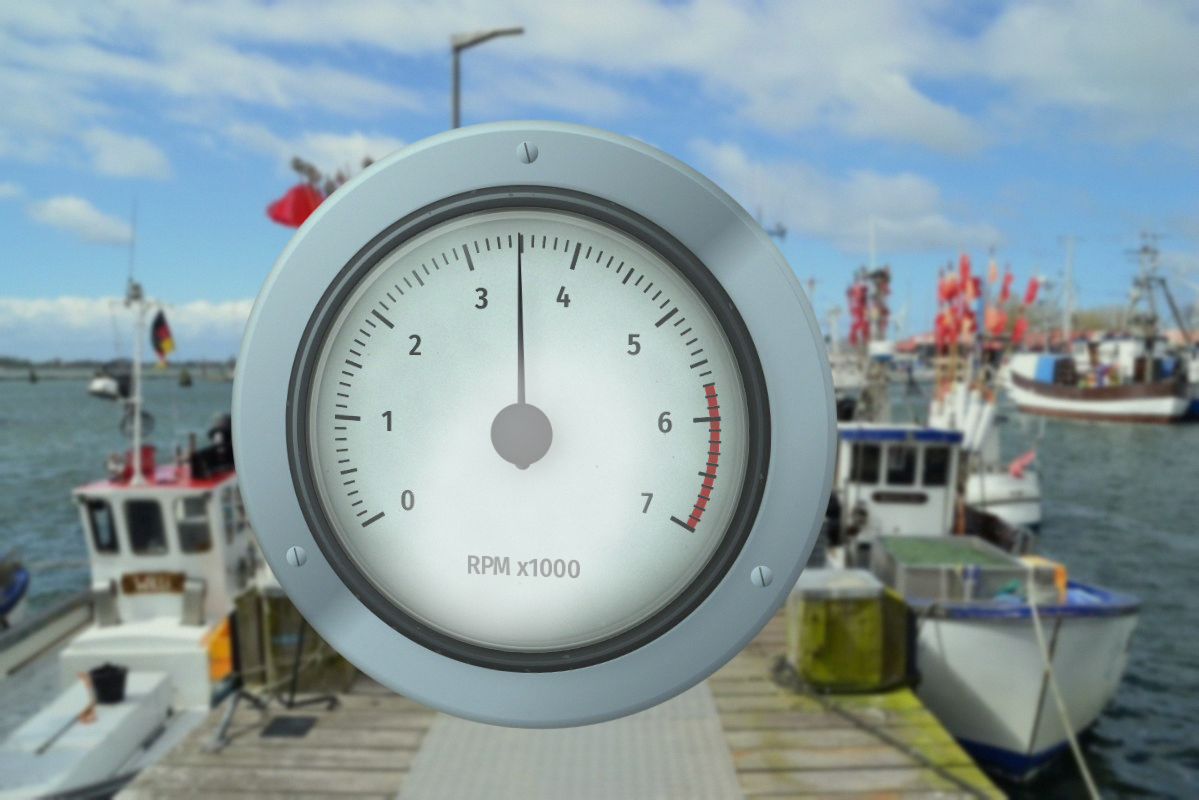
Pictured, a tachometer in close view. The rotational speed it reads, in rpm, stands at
3500 rpm
